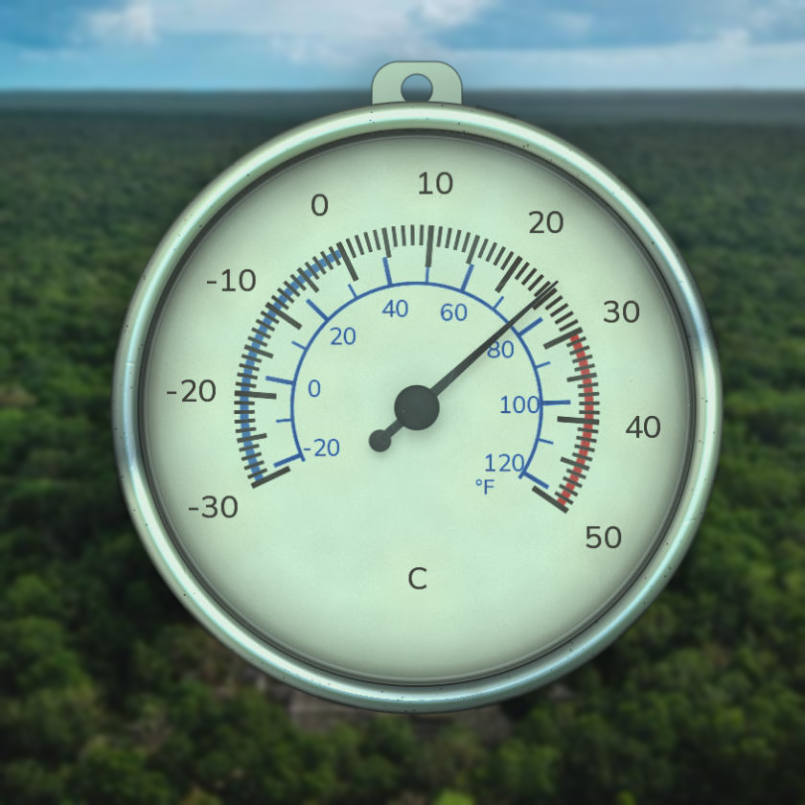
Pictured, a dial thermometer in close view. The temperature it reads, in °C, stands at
24.5 °C
